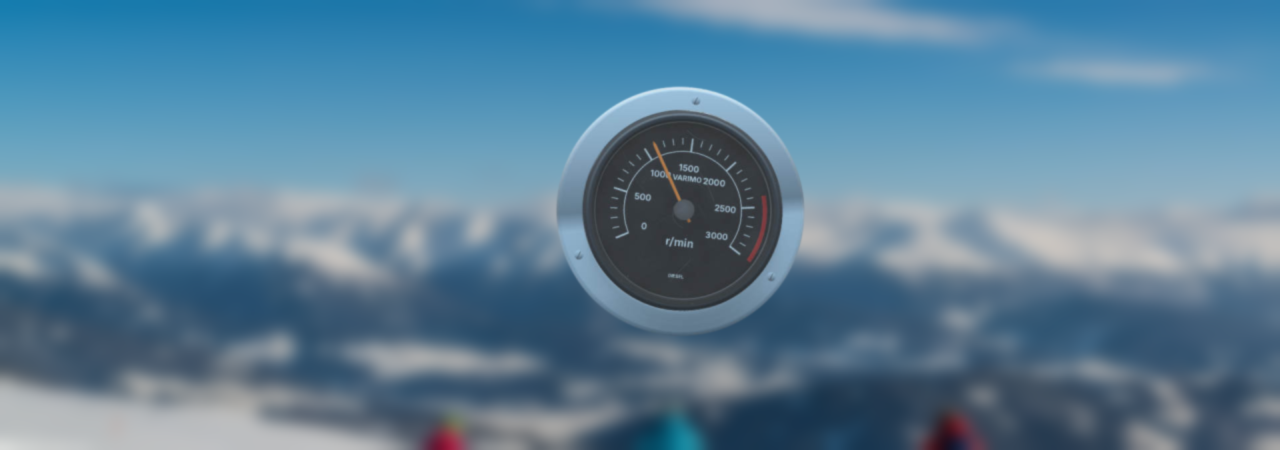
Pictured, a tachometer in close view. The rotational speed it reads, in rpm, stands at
1100 rpm
